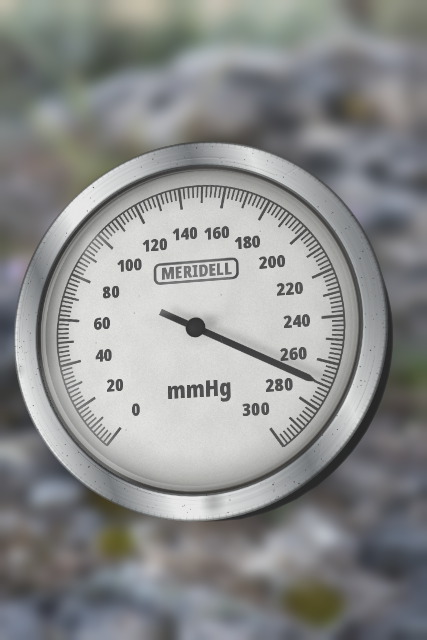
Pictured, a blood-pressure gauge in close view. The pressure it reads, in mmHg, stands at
270 mmHg
